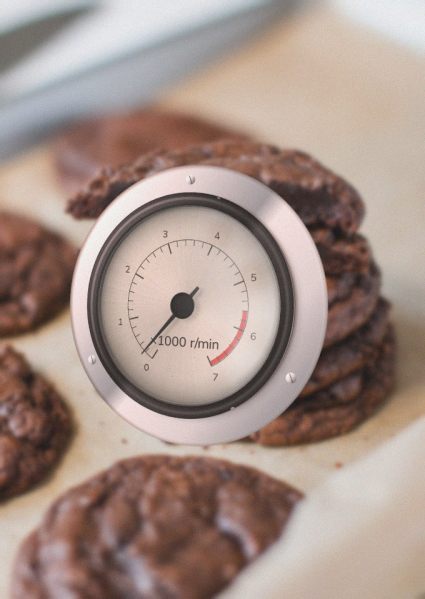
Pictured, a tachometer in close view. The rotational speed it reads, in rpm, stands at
200 rpm
